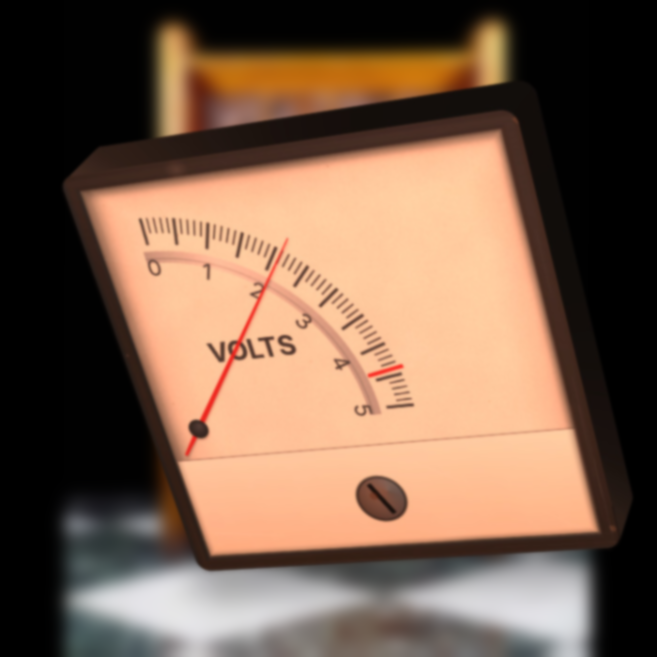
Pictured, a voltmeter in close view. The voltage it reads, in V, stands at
2.1 V
